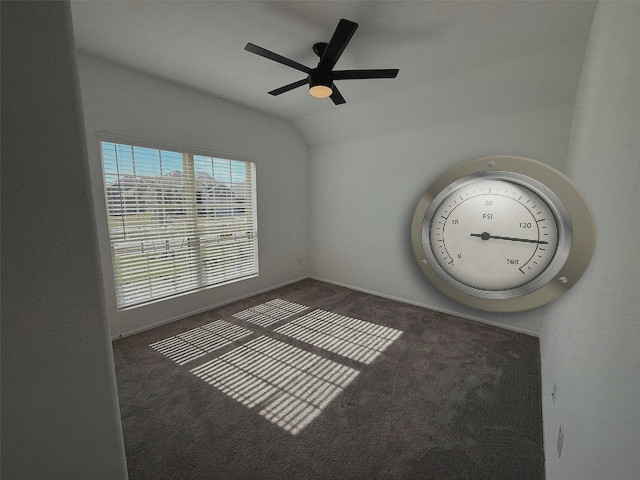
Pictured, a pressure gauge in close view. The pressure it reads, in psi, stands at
135 psi
